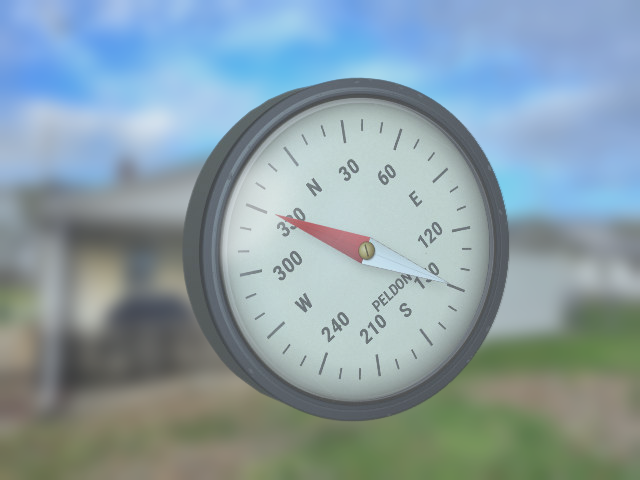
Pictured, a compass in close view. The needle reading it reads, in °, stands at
330 °
